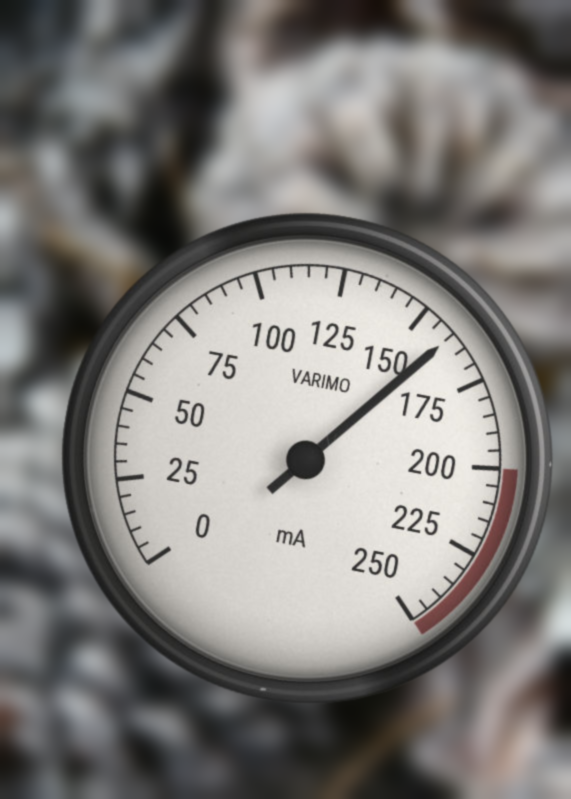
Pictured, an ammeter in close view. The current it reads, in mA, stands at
160 mA
